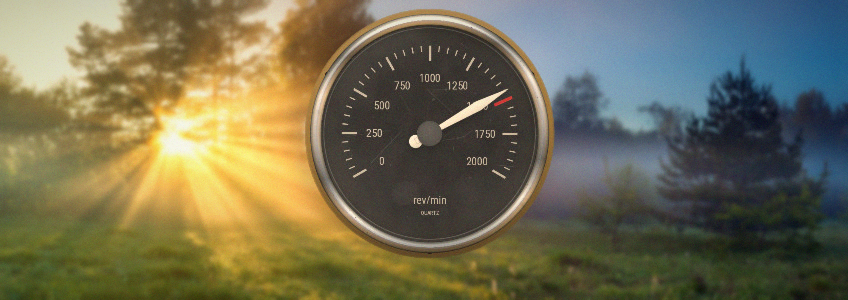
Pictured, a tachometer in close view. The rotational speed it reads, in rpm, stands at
1500 rpm
